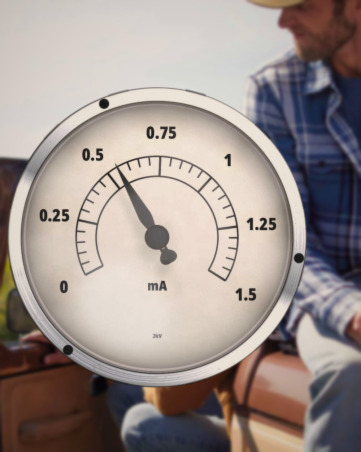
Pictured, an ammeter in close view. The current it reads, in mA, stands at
0.55 mA
